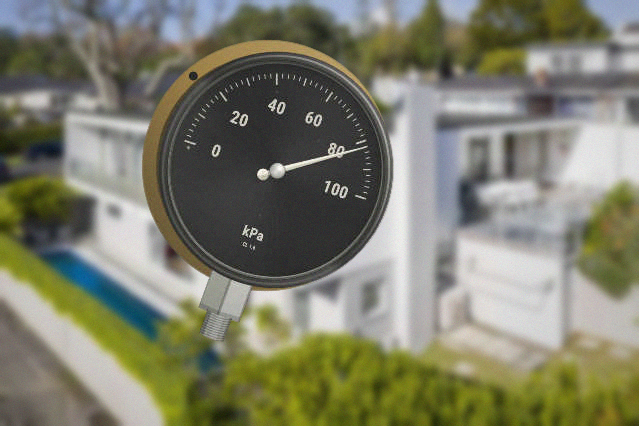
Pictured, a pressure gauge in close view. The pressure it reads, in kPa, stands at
82 kPa
